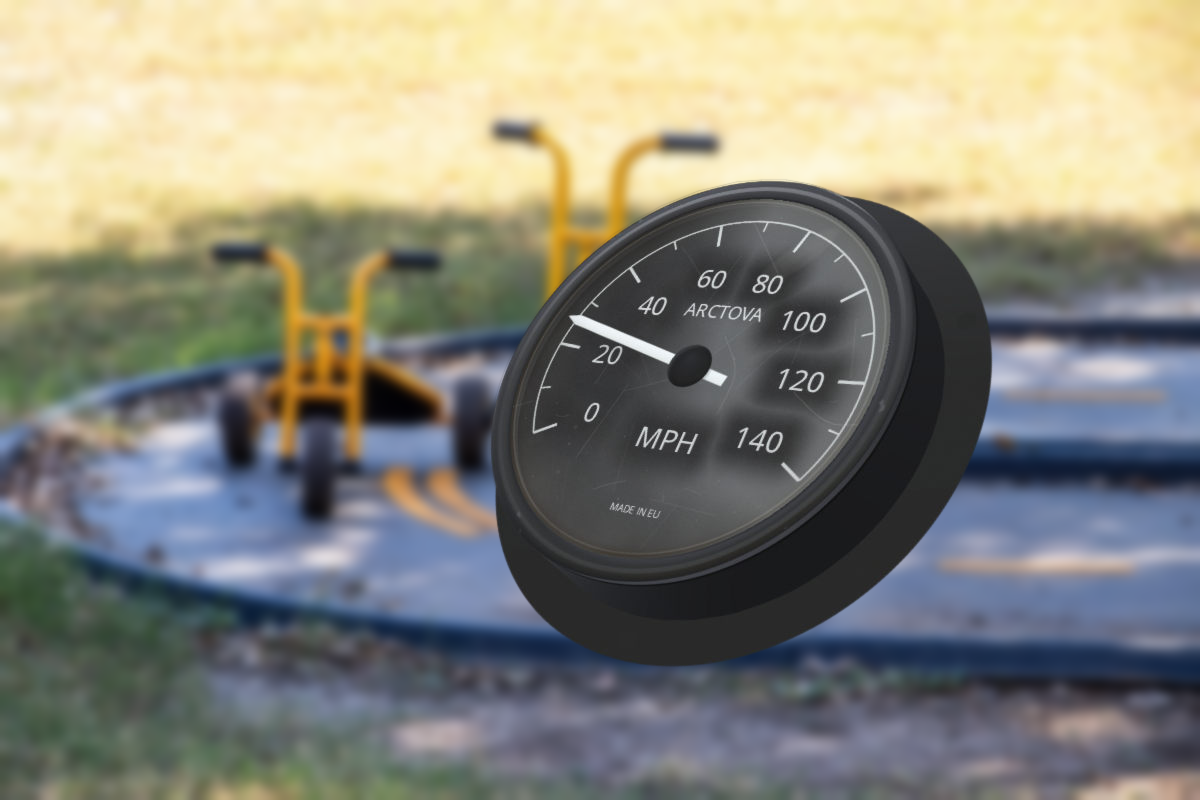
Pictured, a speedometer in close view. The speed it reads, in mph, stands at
25 mph
